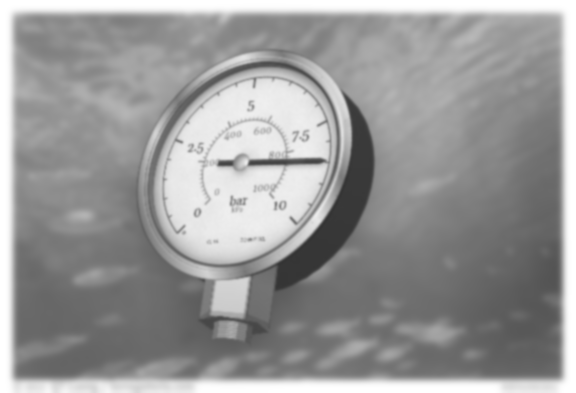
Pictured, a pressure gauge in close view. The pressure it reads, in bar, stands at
8.5 bar
